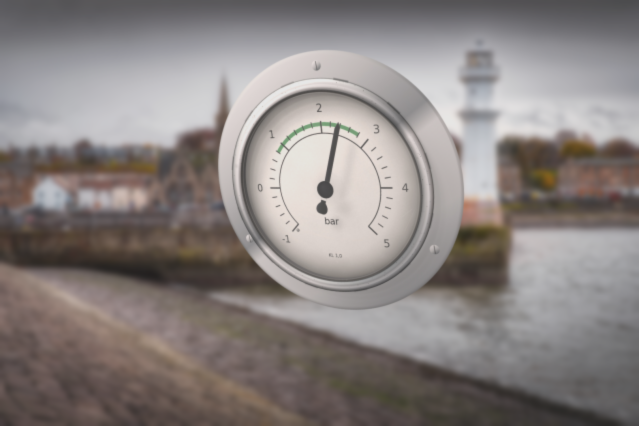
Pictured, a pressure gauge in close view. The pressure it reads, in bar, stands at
2.4 bar
